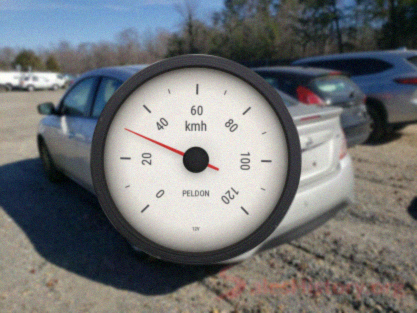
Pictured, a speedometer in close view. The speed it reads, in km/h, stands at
30 km/h
